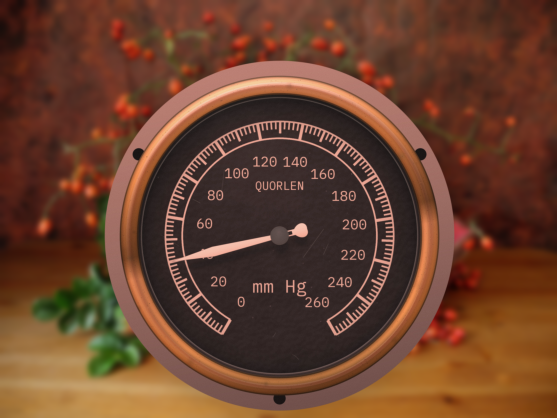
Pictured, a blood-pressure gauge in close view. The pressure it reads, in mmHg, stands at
40 mmHg
